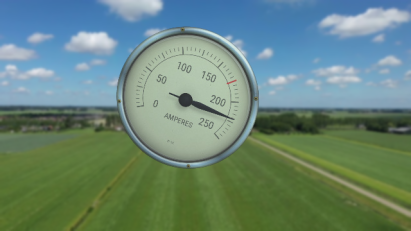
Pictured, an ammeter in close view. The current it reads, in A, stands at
220 A
